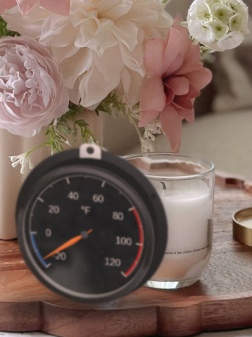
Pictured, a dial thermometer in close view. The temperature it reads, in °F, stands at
-15 °F
